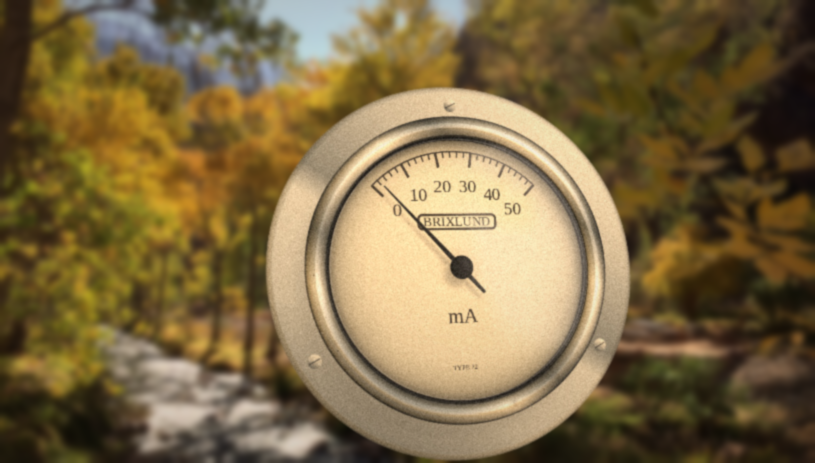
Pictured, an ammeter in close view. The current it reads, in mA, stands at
2 mA
